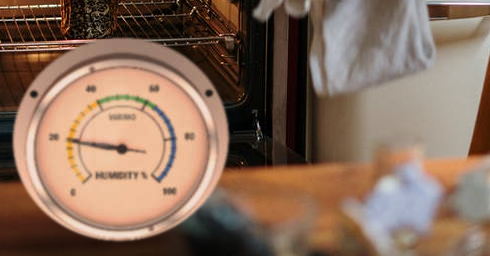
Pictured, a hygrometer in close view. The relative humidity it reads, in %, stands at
20 %
